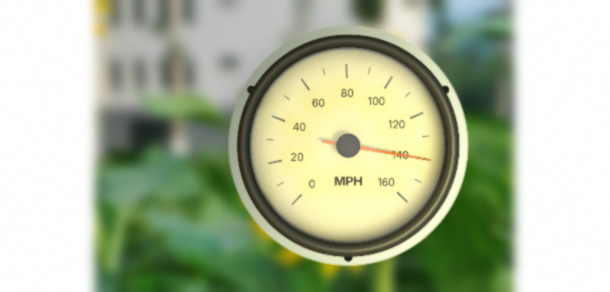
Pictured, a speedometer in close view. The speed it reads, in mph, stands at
140 mph
